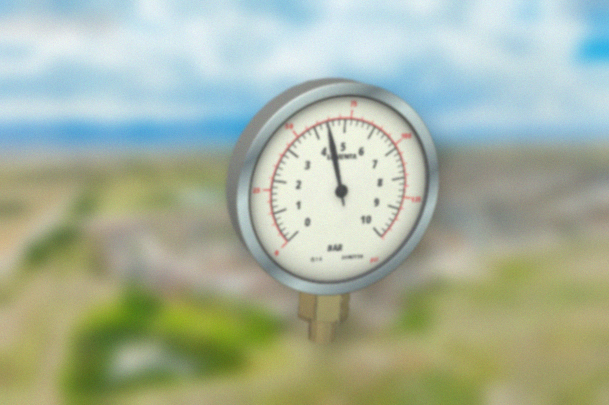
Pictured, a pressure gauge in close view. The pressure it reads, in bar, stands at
4.4 bar
